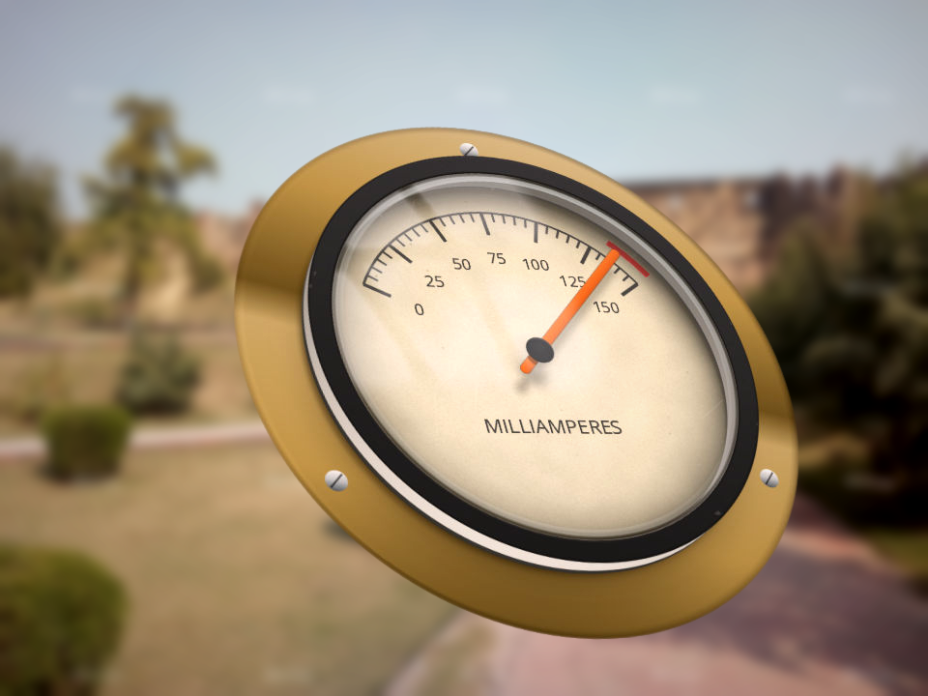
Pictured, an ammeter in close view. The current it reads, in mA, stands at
135 mA
